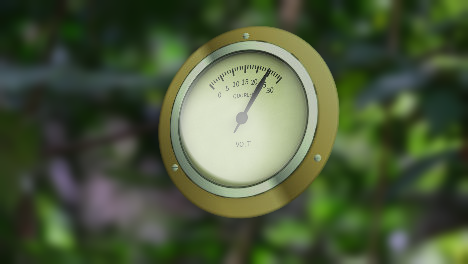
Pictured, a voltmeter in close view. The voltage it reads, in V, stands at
25 V
